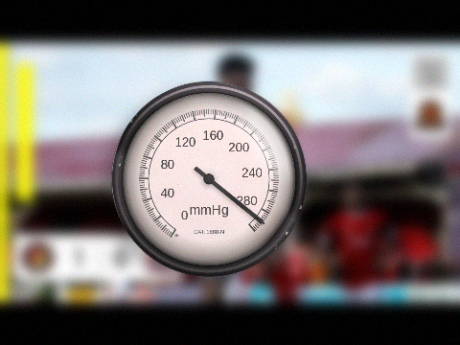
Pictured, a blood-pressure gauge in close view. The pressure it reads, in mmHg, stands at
290 mmHg
